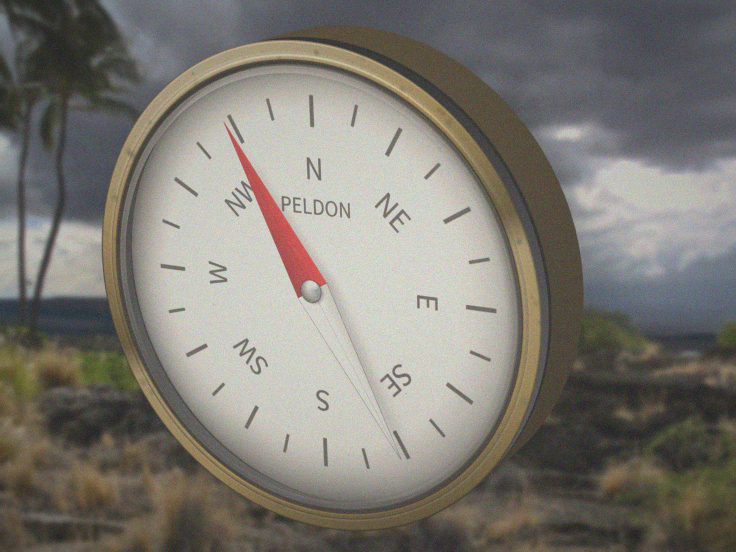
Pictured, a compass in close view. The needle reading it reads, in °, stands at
330 °
